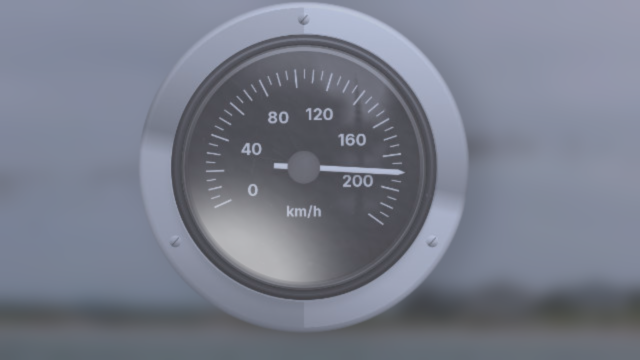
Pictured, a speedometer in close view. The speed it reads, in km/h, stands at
190 km/h
